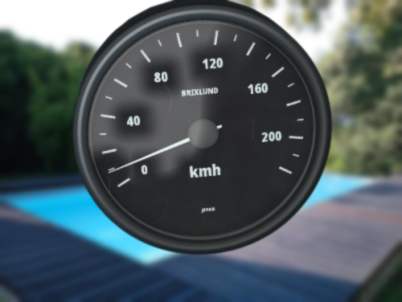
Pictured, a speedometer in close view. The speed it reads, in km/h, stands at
10 km/h
